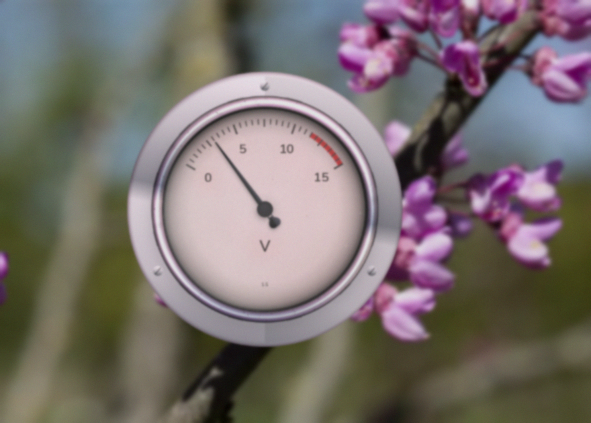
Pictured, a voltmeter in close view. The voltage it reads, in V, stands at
3 V
